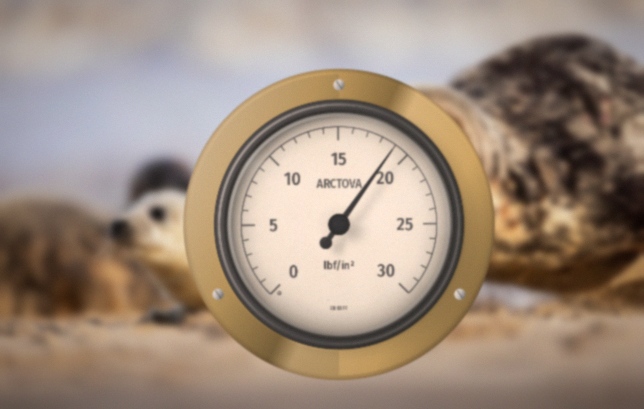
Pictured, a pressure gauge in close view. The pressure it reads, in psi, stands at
19 psi
